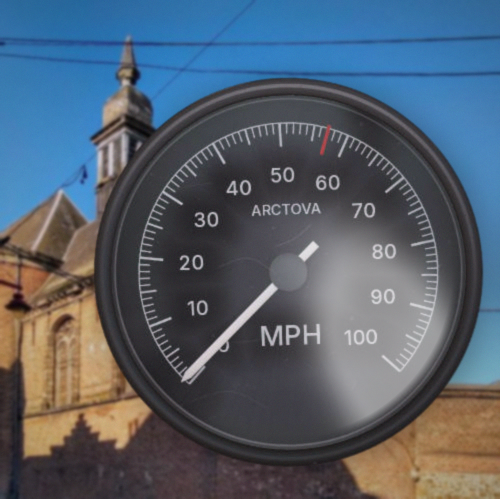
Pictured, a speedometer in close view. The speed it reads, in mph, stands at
1 mph
